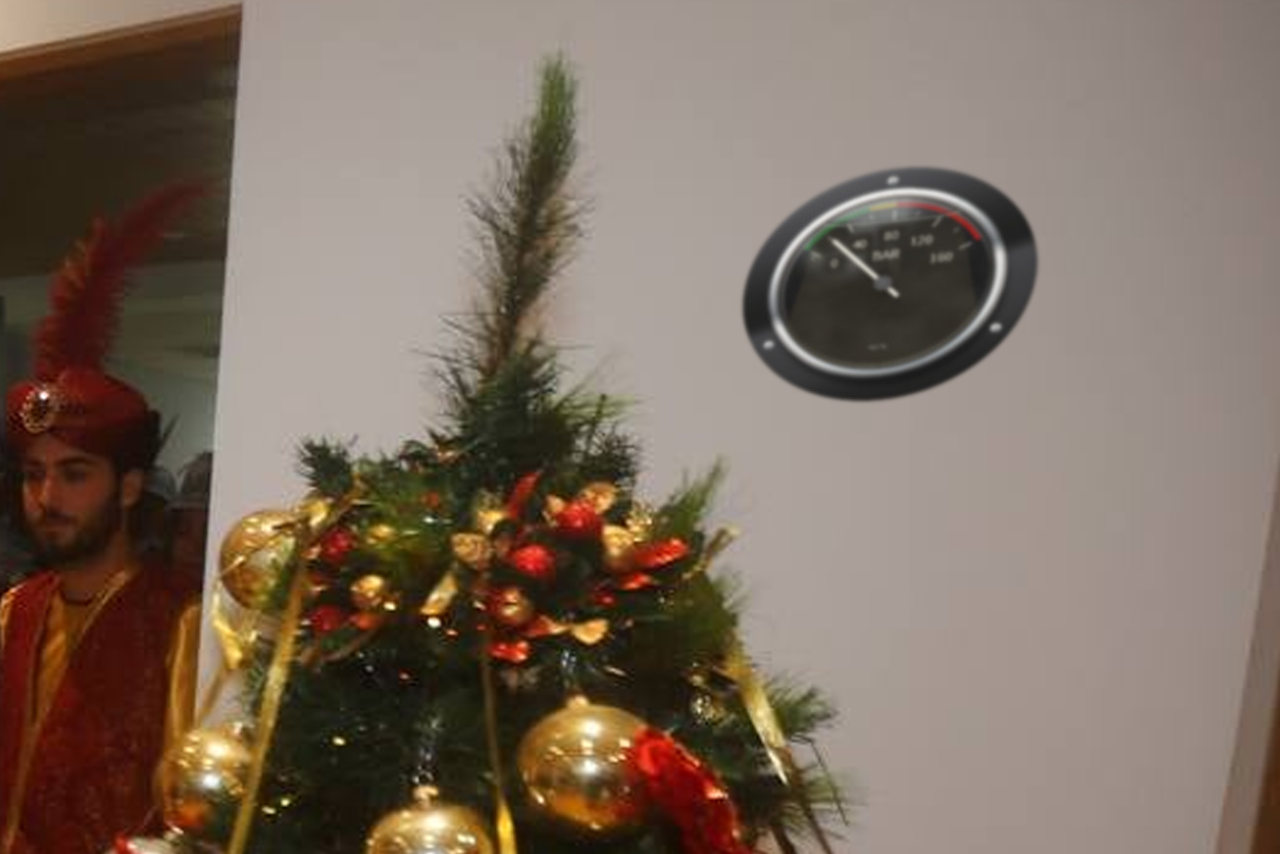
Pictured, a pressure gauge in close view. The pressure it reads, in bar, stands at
20 bar
